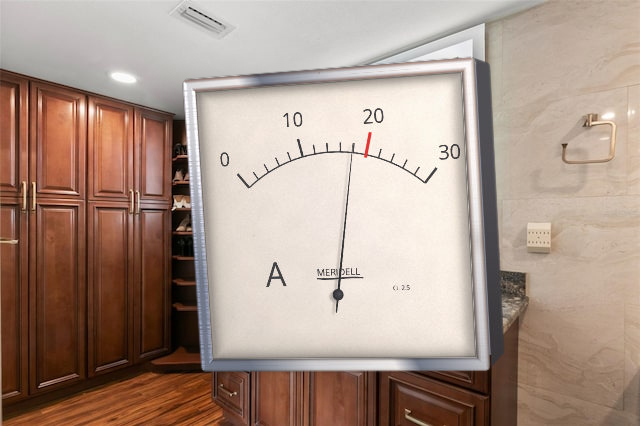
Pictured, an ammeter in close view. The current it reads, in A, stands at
18 A
